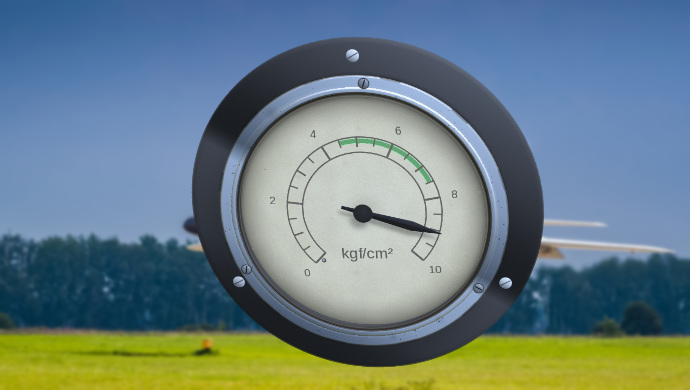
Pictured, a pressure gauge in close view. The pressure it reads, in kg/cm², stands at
9 kg/cm²
